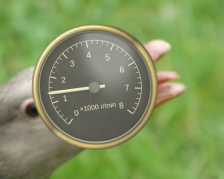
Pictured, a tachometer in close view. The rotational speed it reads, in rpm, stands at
1400 rpm
